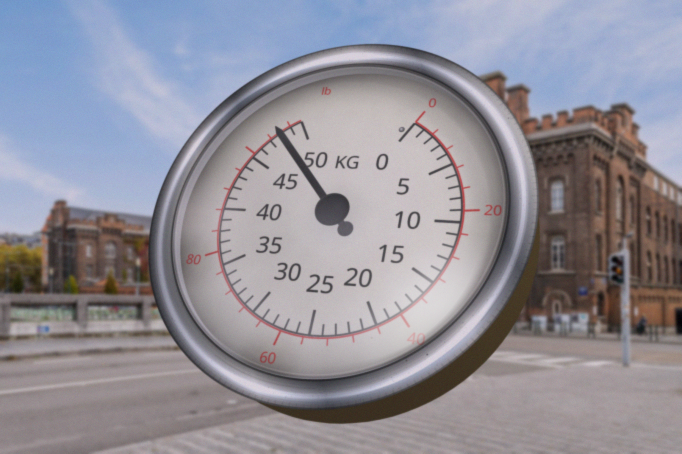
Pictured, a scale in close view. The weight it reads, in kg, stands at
48 kg
